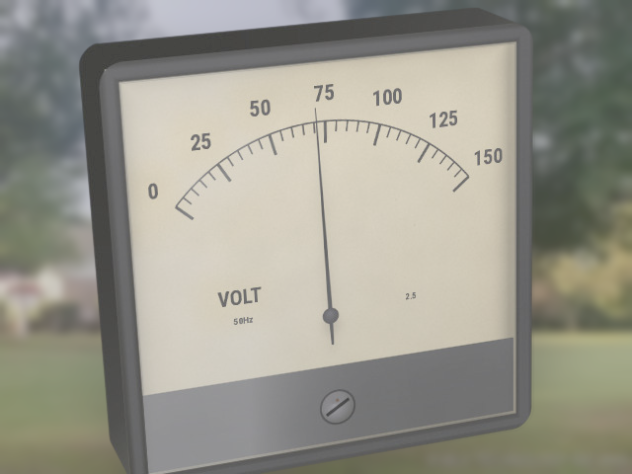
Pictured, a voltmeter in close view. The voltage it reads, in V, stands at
70 V
